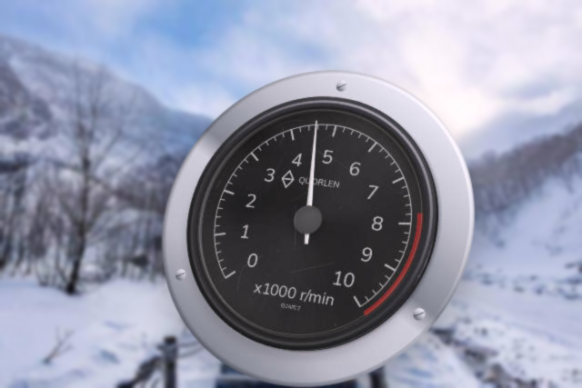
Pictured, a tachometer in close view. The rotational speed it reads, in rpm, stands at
4600 rpm
